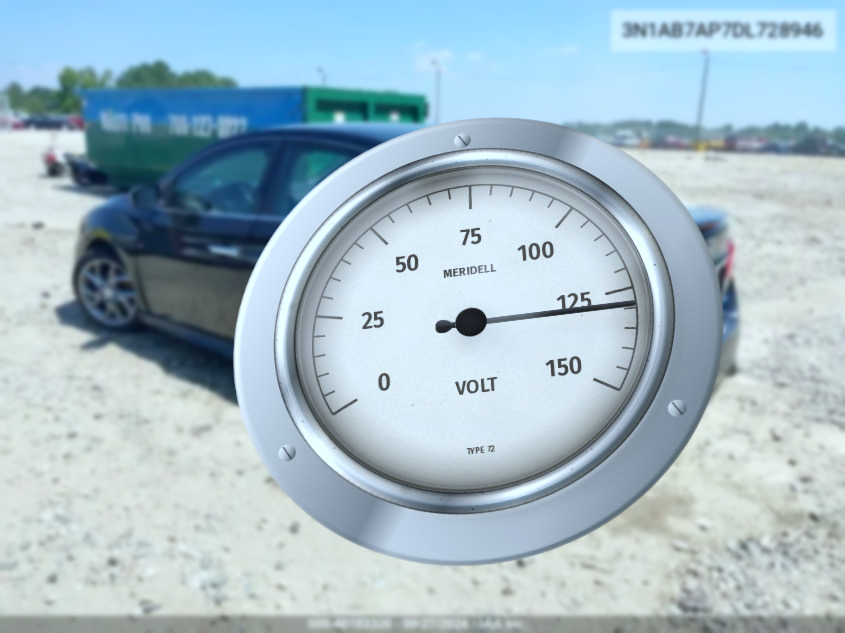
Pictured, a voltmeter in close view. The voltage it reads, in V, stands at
130 V
